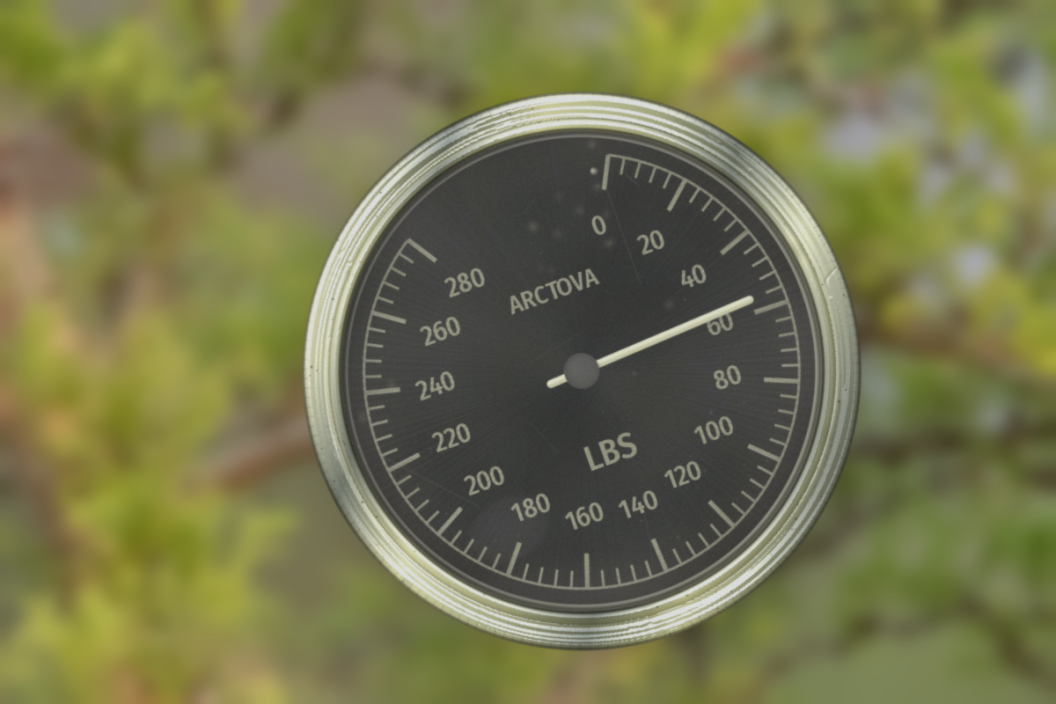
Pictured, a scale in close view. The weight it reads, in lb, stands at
56 lb
